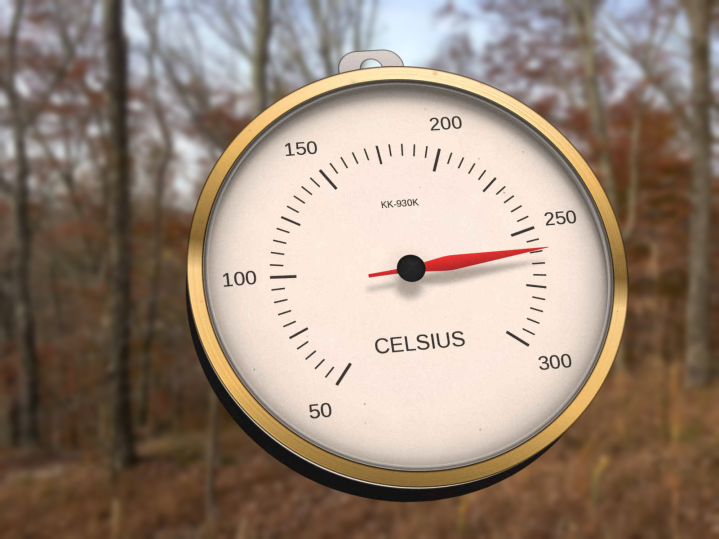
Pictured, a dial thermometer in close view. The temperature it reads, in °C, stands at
260 °C
